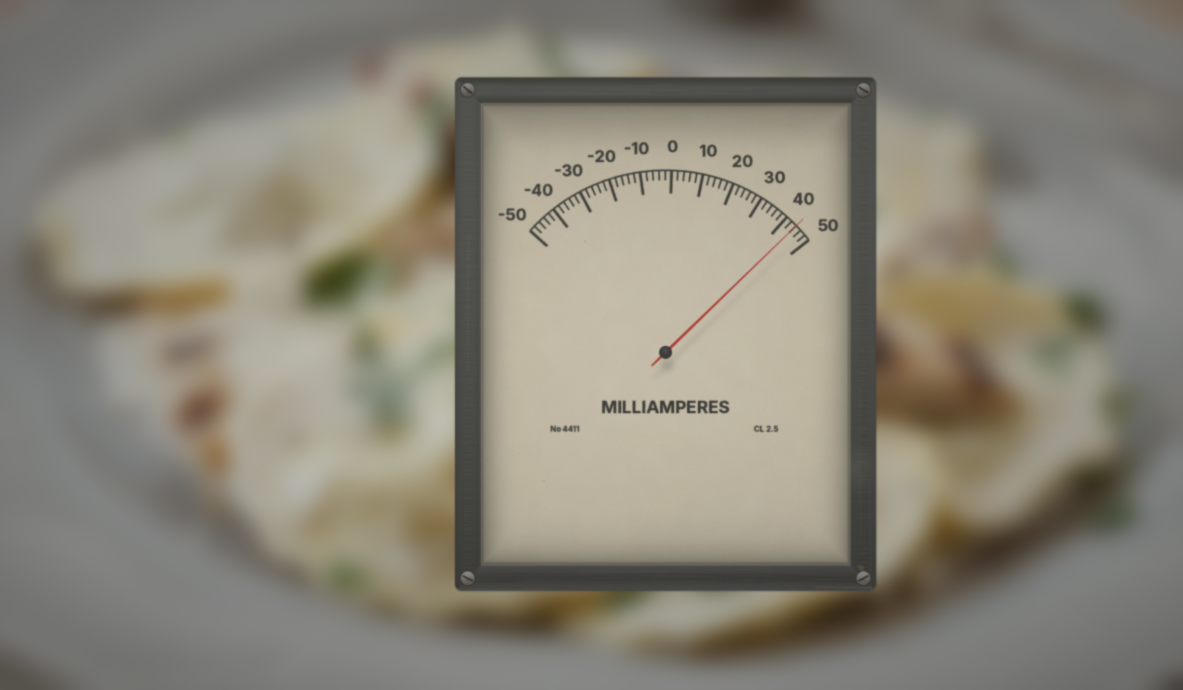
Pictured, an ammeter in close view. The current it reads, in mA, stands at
44 mA
